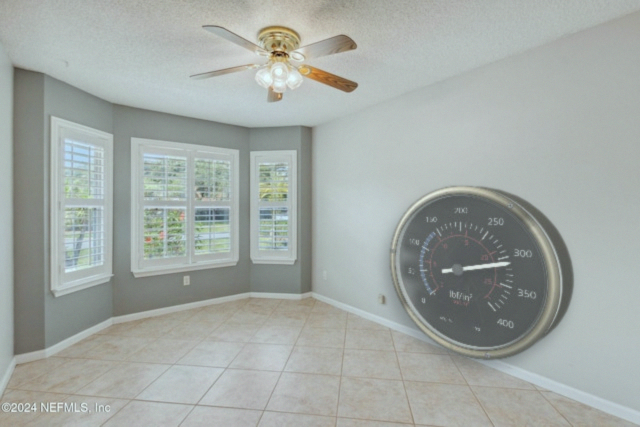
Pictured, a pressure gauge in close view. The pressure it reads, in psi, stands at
310 psi
